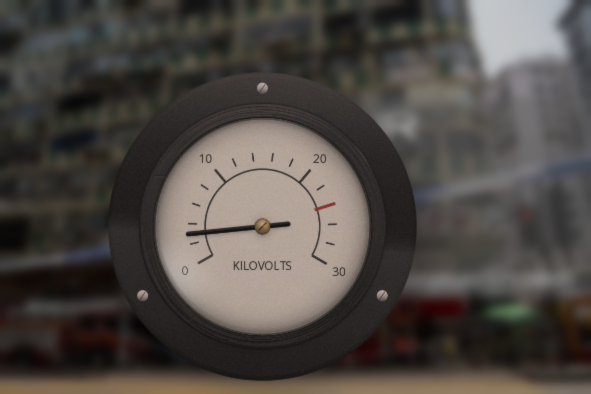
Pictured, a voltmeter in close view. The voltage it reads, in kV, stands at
3 kV
